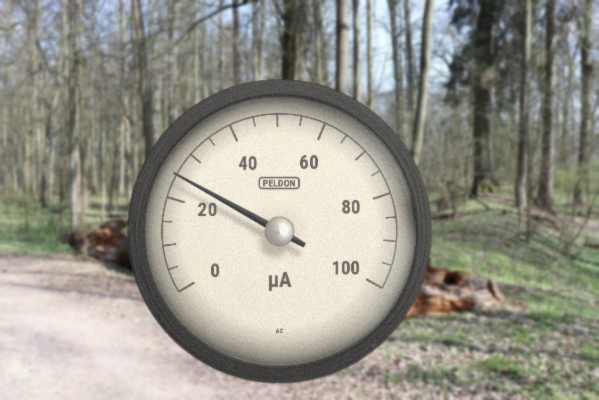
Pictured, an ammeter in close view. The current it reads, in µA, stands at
25 µA
